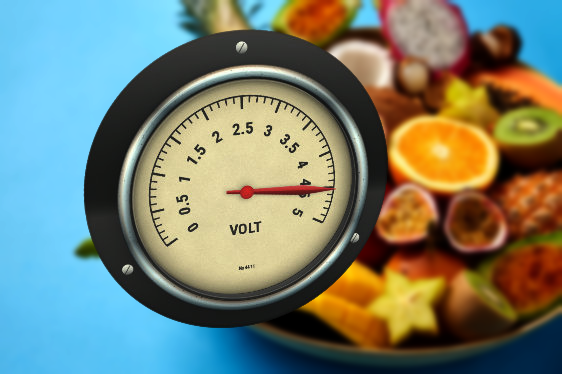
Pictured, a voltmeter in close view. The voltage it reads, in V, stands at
4.5 V
